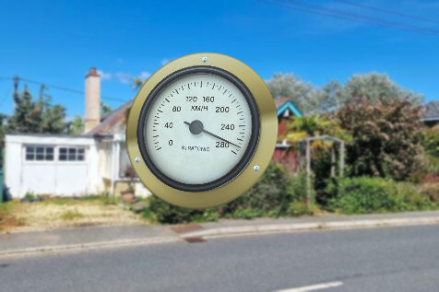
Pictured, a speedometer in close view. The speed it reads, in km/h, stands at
270 km/h
